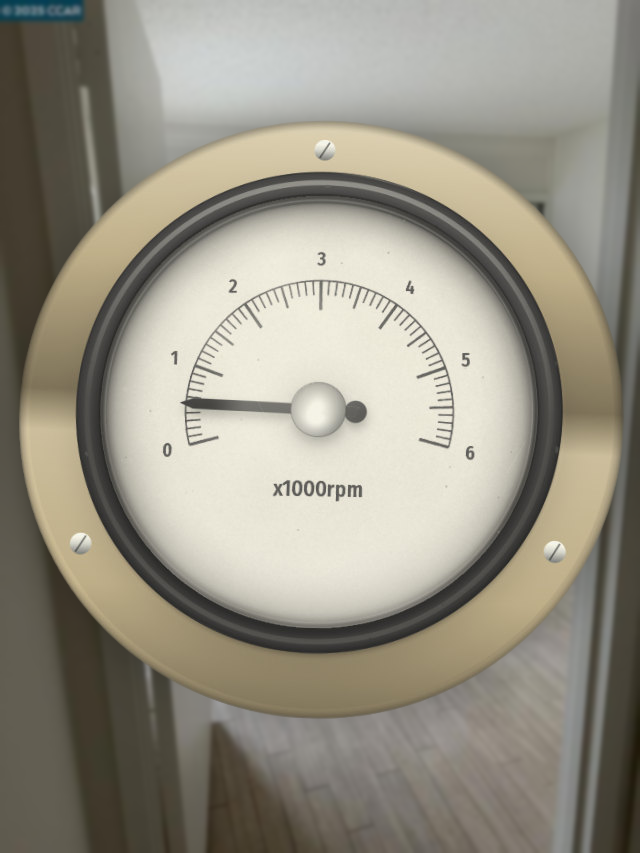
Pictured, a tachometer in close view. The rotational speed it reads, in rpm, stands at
500 rpm
